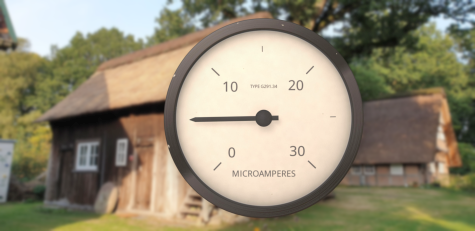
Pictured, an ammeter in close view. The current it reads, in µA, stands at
5 µA
